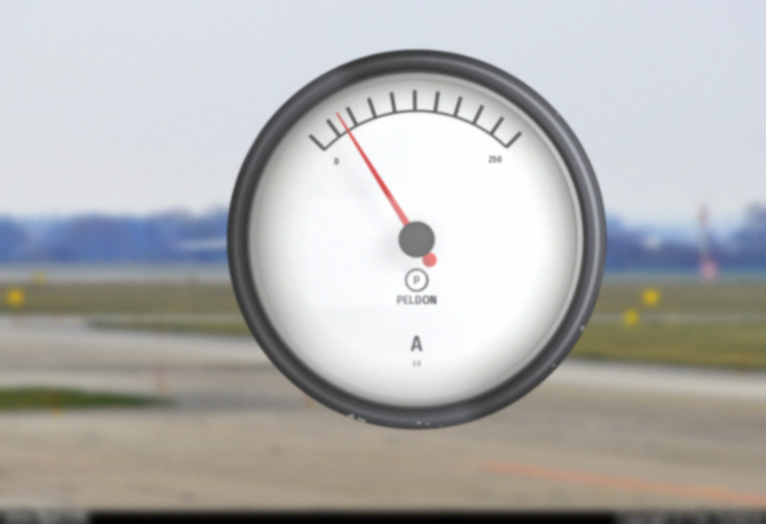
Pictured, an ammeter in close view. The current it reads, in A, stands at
37.5 A
